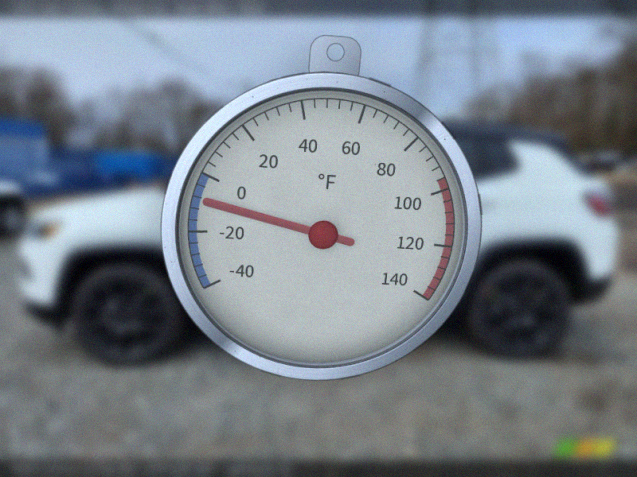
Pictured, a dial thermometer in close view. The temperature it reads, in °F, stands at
-8 °F
